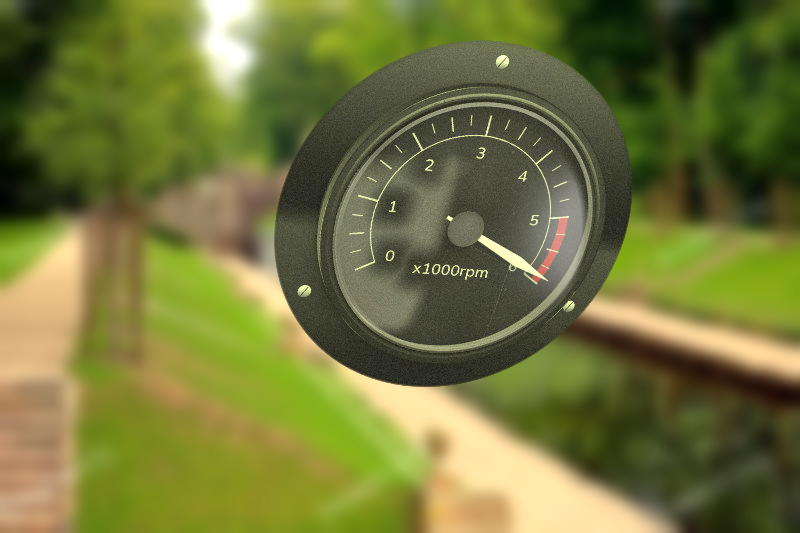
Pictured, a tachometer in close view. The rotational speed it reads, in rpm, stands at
5875 rpm
